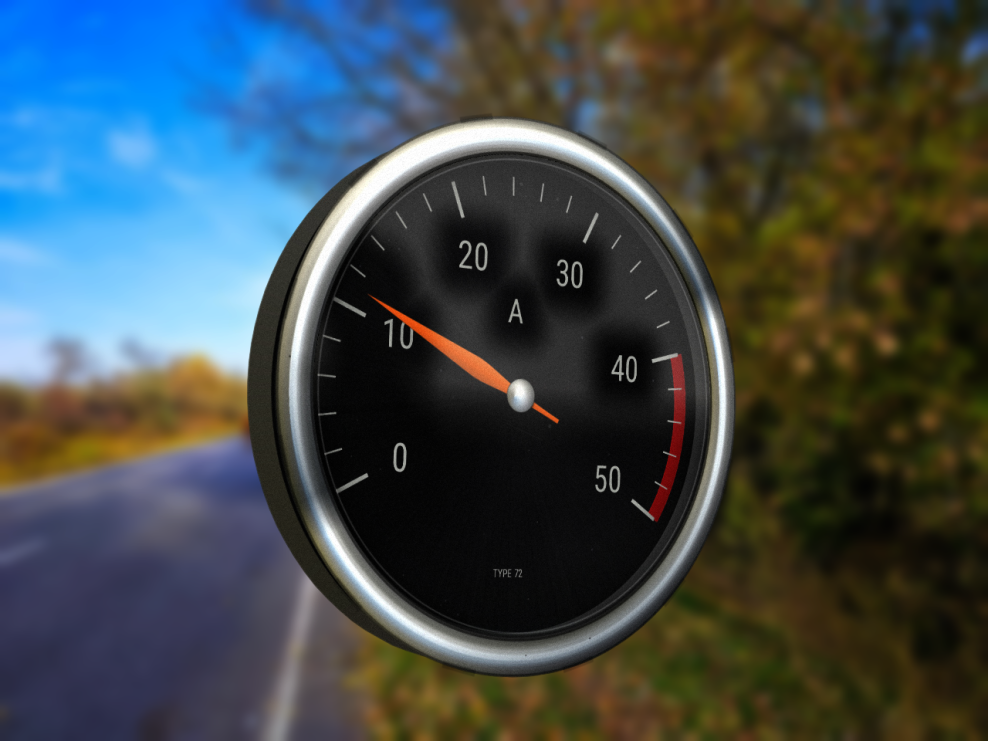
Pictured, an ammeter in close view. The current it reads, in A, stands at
11 A
